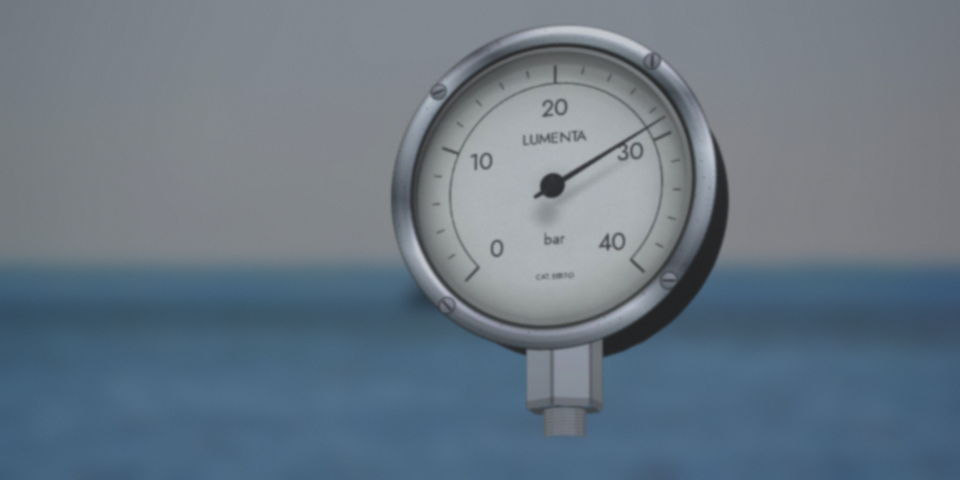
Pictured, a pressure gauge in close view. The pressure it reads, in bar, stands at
29 bar
